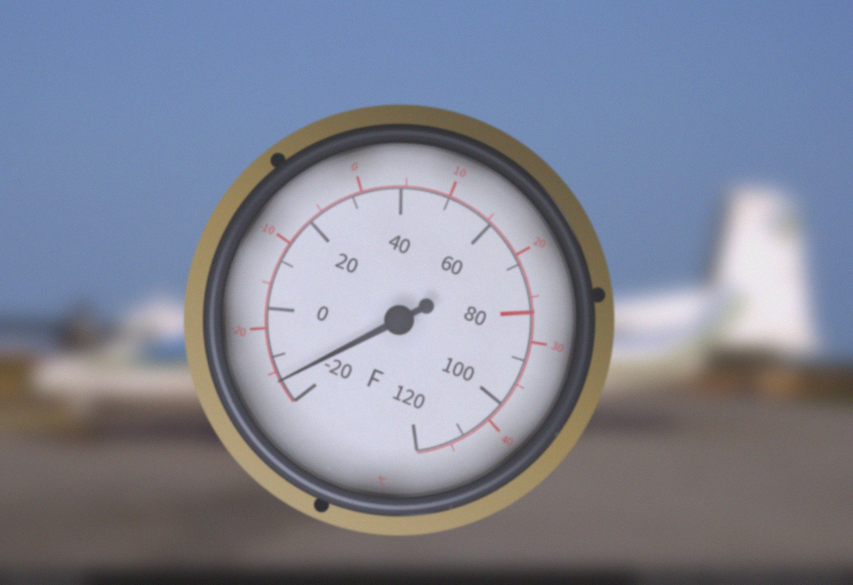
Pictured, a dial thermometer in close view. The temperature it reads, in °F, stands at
-15 °F
